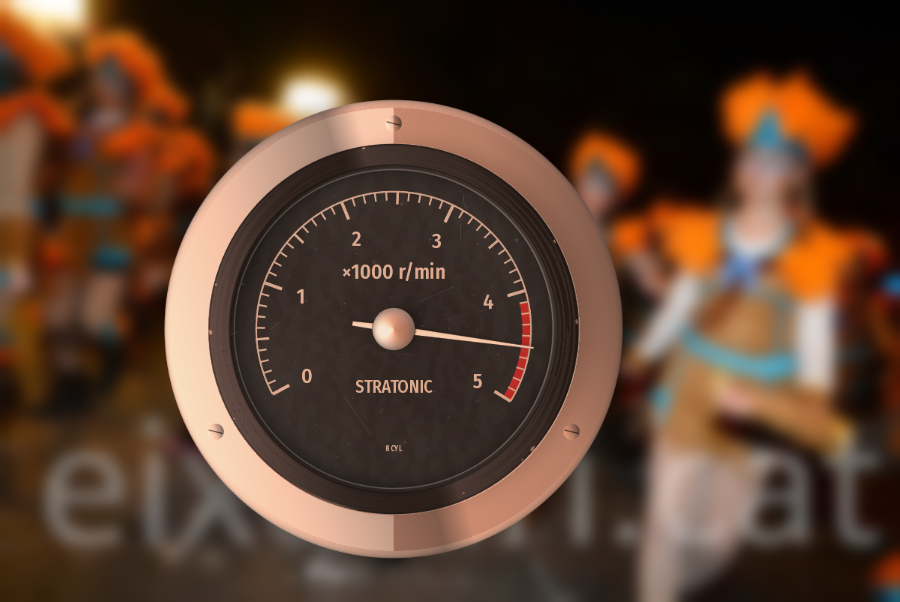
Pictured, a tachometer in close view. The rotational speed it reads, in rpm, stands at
4500 rpm
